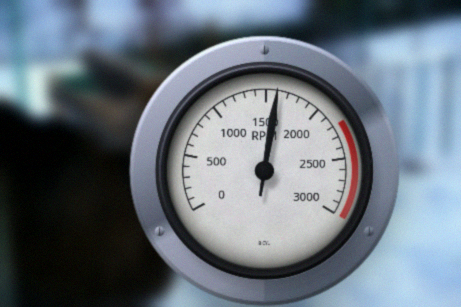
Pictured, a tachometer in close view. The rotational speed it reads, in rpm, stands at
1600 rpm
